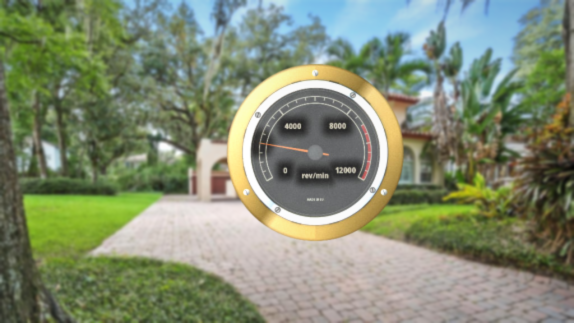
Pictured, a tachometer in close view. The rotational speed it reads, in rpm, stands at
2000 rpm
